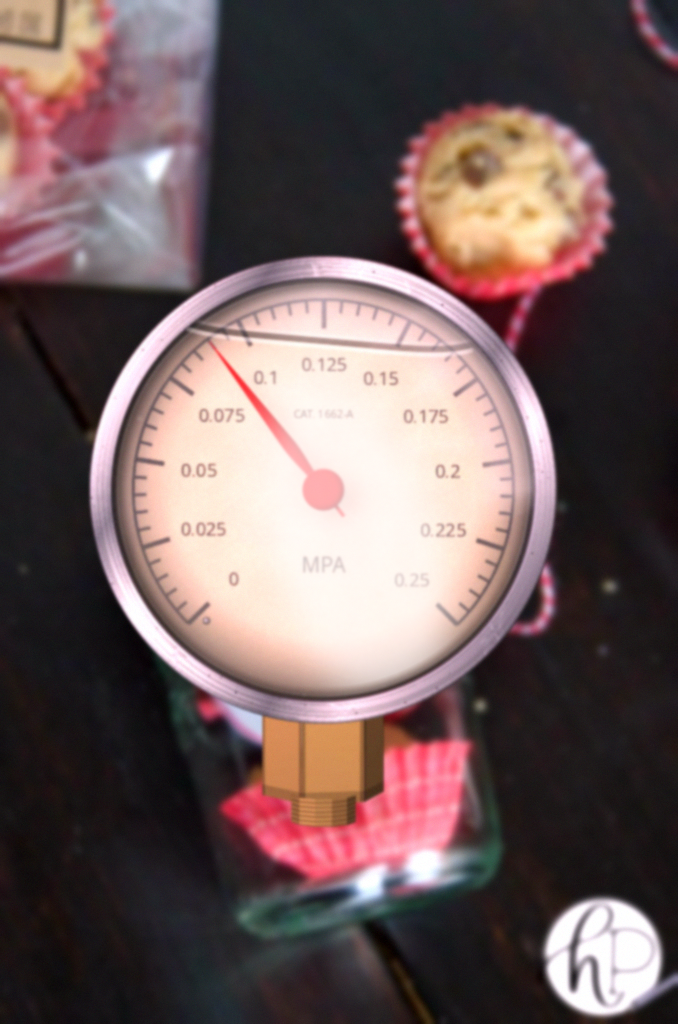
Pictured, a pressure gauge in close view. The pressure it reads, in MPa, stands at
0.09 MPa
